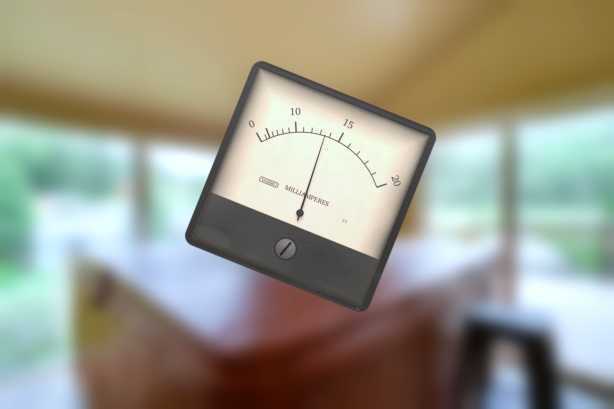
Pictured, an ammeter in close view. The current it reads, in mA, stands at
13.5 mA
